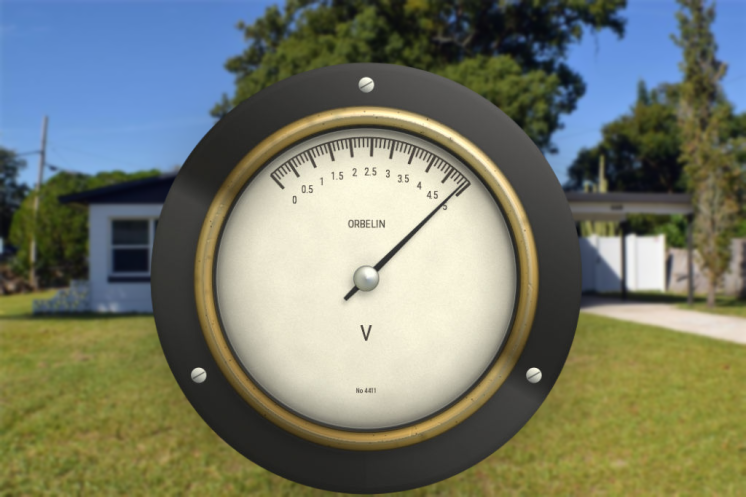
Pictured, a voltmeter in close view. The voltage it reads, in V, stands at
4.9 V
